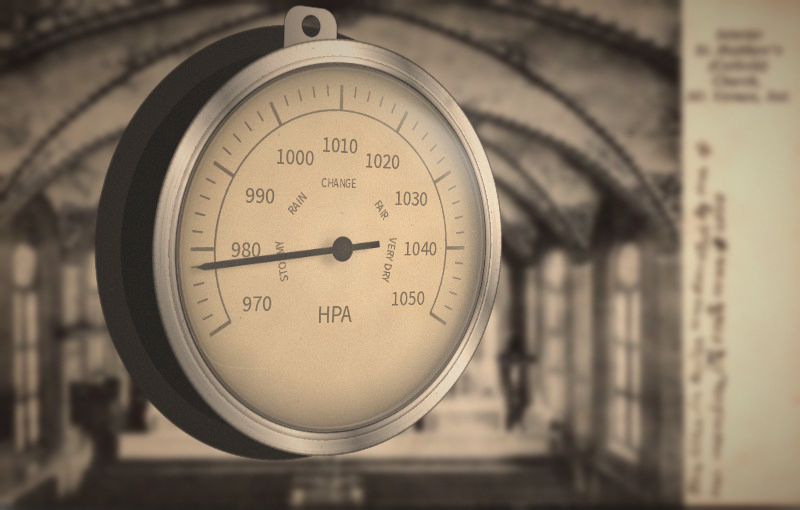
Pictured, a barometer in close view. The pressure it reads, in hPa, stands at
978 hPa
